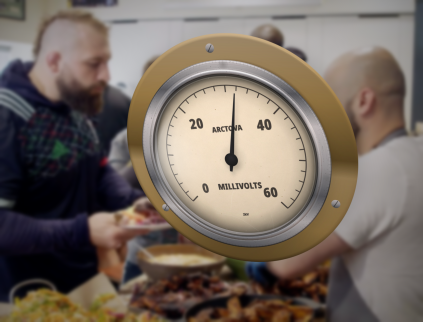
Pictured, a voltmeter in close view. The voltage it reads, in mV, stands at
32 mV
